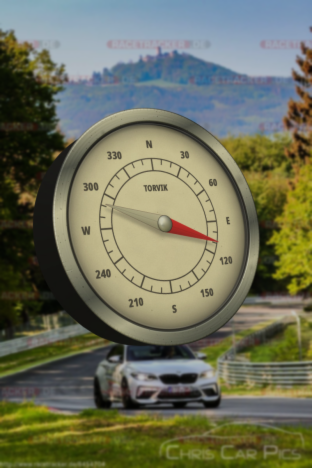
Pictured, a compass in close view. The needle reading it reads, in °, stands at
110 °
